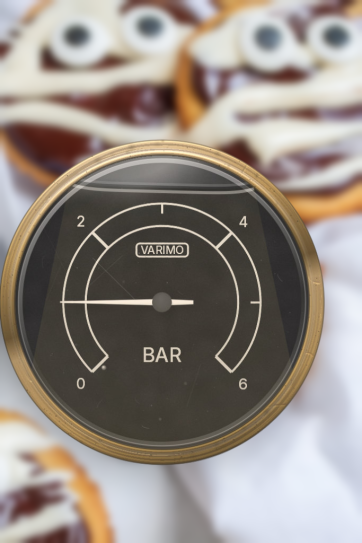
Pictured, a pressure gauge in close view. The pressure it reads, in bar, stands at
1 bar
